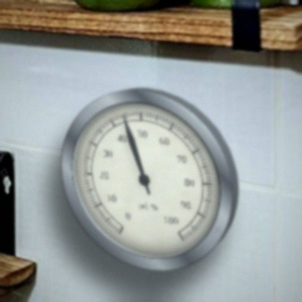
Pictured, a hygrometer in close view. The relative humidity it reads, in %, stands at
45 %
